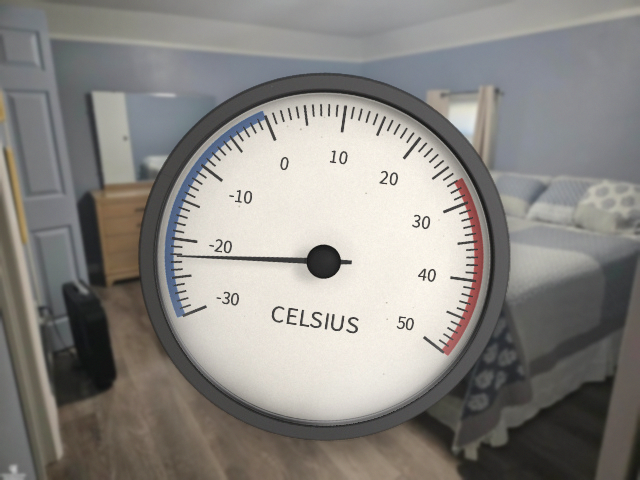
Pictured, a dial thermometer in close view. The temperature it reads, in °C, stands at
-22 °C
